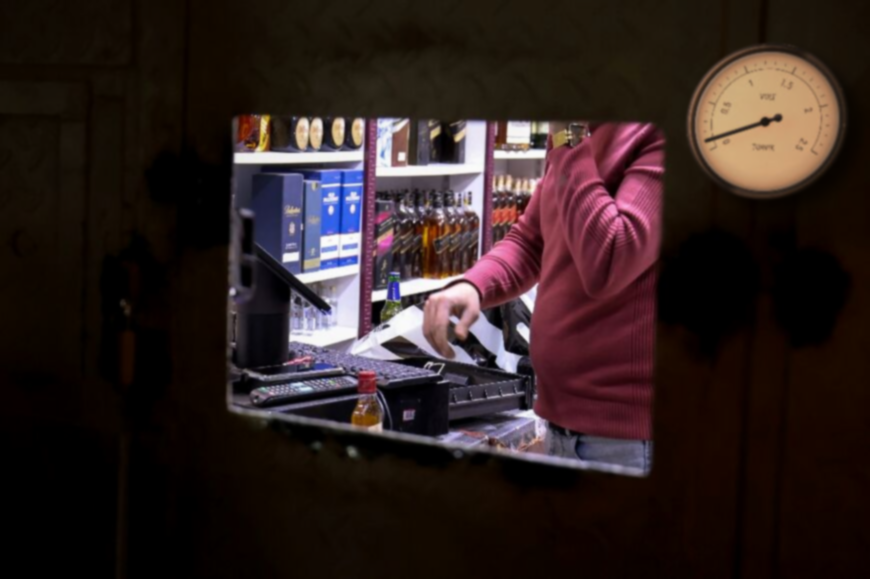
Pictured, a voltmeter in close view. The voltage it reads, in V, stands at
0.1 V
